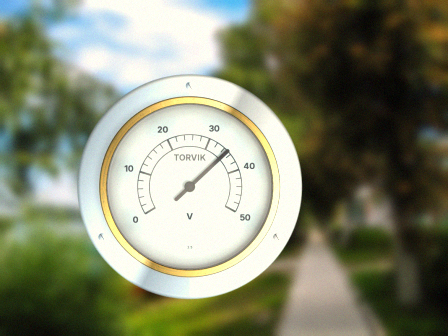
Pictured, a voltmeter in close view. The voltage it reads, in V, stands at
35 V
